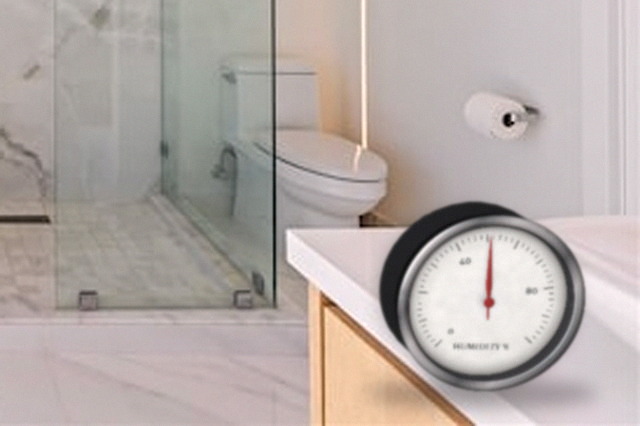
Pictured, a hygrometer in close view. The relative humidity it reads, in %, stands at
50 %
